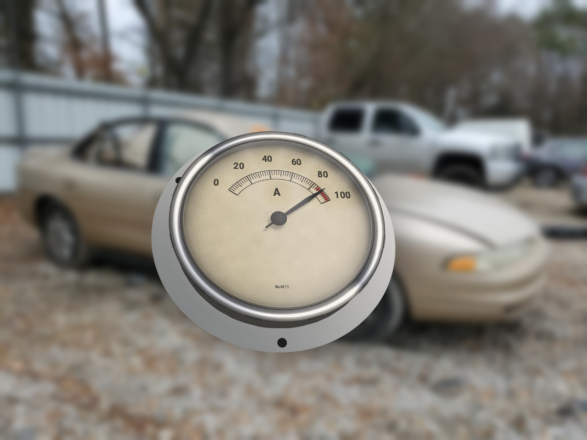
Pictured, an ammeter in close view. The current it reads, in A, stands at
90 A
